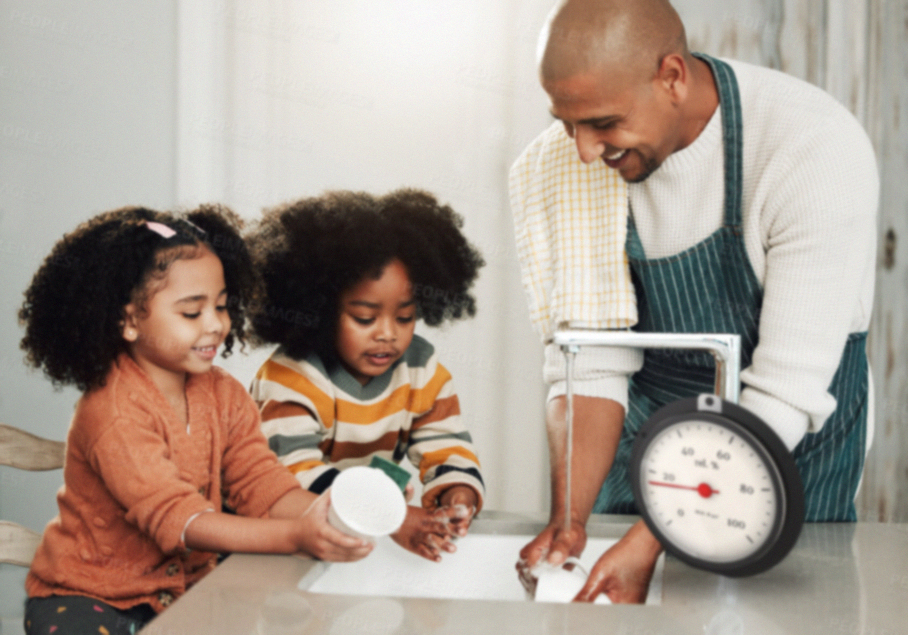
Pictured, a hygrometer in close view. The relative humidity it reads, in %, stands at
16 %
